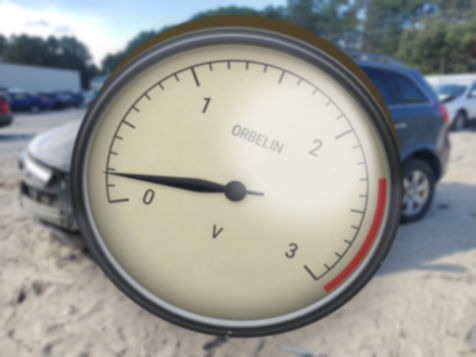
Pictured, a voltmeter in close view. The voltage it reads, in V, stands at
0.2 V
